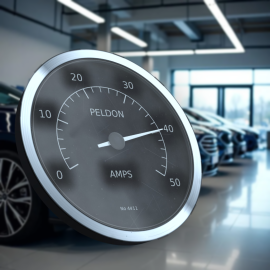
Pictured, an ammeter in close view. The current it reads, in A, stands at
40 A
